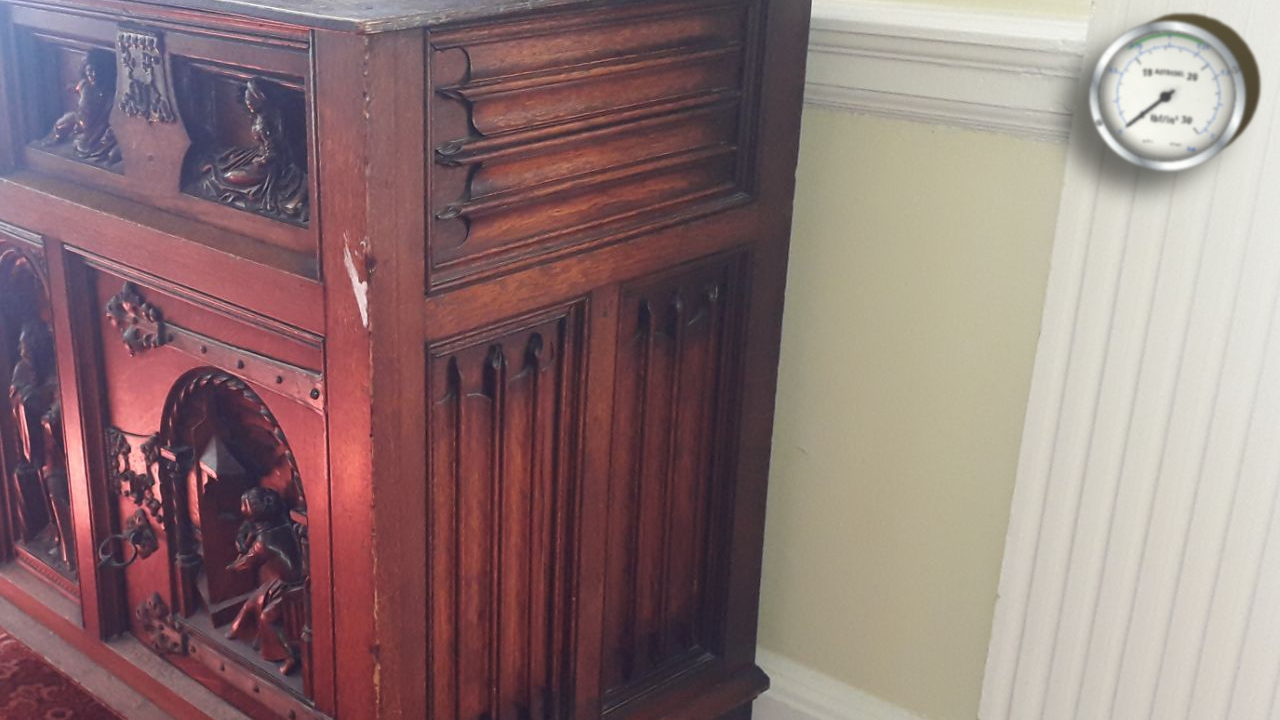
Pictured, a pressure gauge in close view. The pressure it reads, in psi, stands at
0 psi
